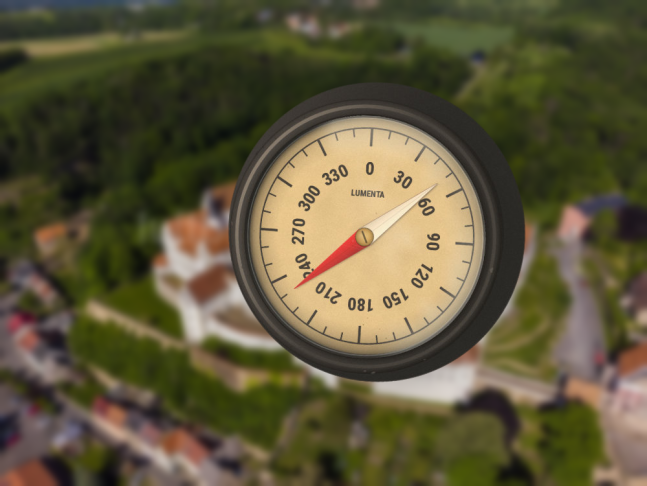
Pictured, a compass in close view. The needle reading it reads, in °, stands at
230 °
